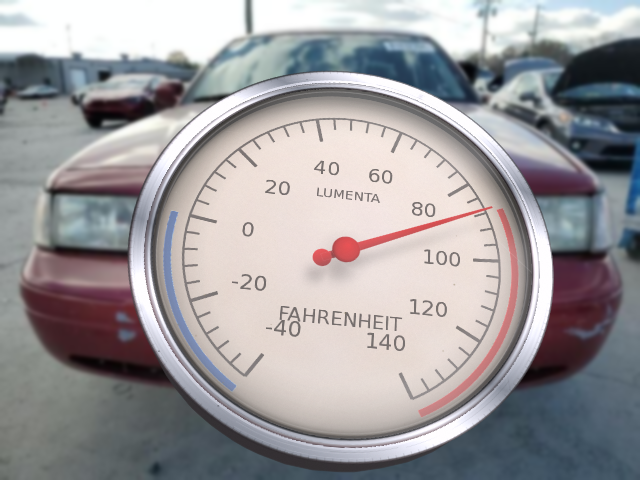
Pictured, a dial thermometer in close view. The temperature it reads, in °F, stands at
88 °F
